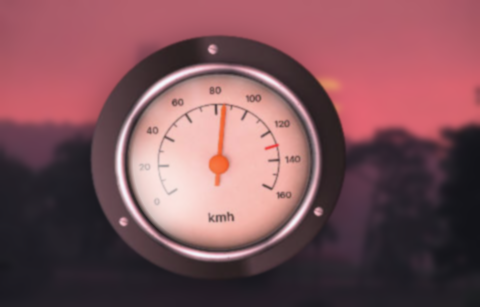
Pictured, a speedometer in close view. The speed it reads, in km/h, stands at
85 km/h
